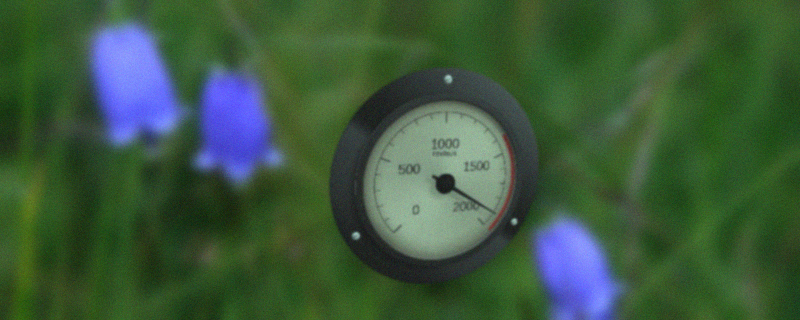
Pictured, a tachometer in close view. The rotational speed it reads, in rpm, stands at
1900 rpm
